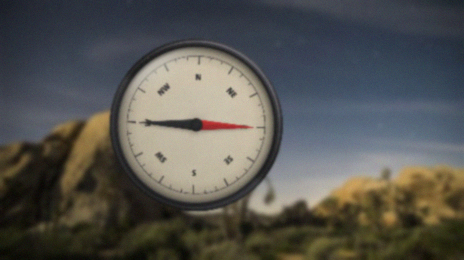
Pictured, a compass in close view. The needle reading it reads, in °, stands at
90 °
